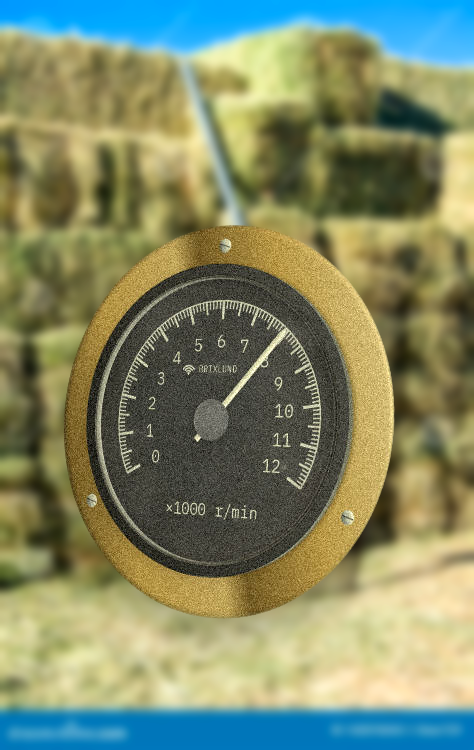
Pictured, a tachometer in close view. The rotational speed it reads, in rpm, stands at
8000 rpm
